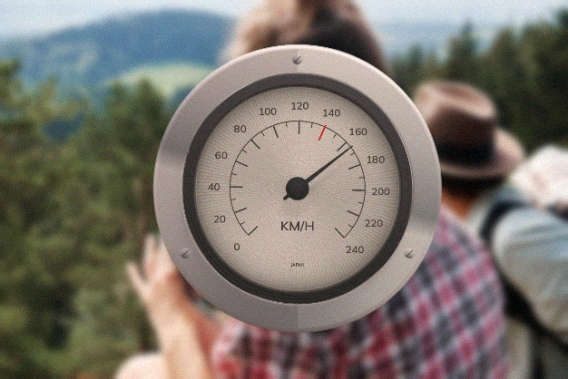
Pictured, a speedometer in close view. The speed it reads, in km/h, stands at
165 km/h
